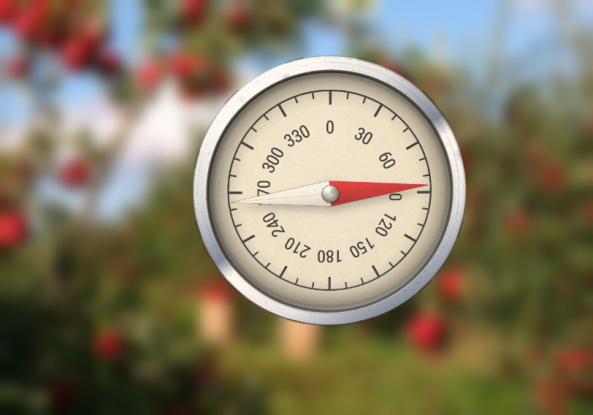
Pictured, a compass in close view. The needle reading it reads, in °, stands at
85 °
